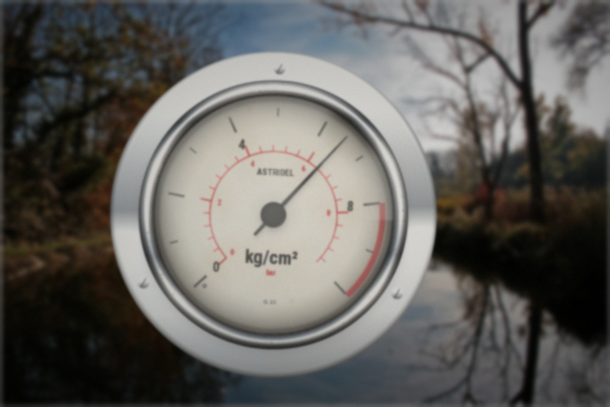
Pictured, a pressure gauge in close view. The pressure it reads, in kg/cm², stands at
6.5 kg/cm²
